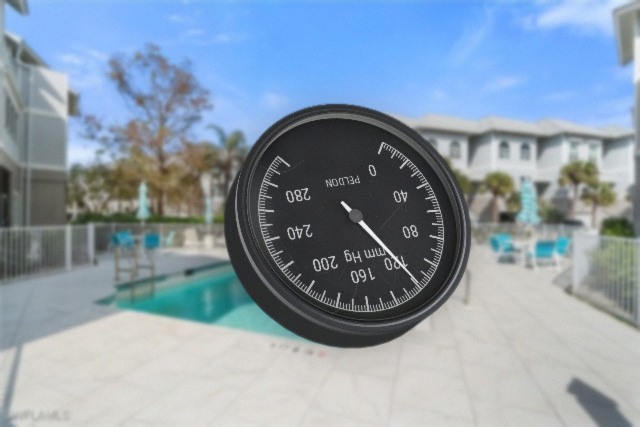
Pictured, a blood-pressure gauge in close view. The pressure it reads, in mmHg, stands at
120 mmHg
